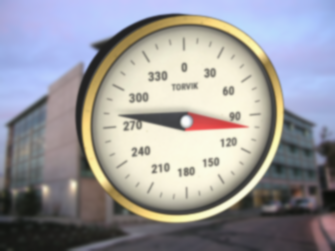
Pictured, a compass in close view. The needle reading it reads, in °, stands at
100 °
